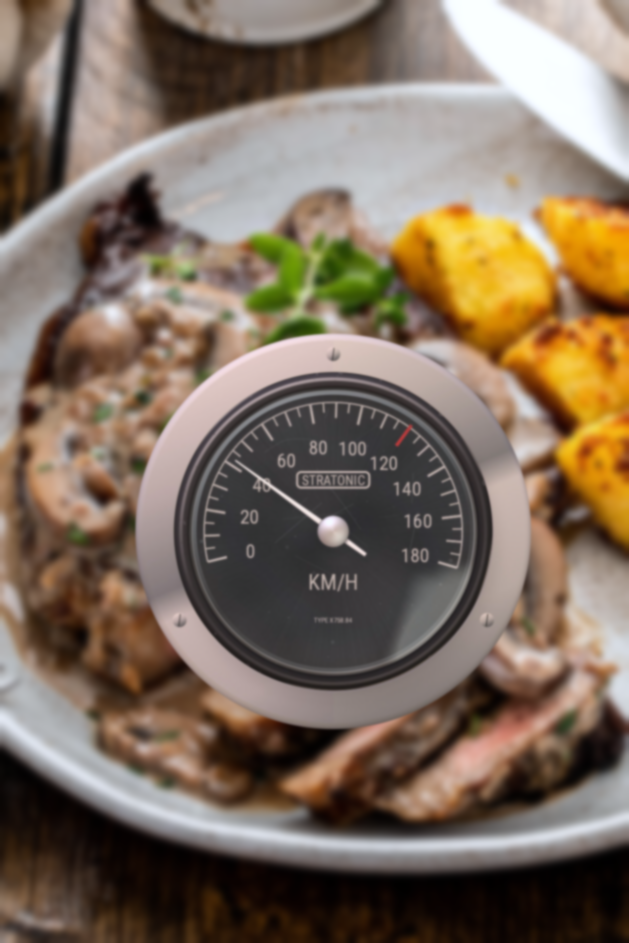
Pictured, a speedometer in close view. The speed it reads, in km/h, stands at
42.5 km/h
